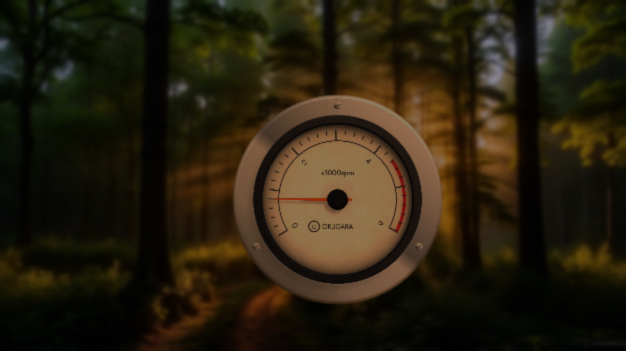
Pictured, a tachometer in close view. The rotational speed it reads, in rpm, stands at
800 rpm
